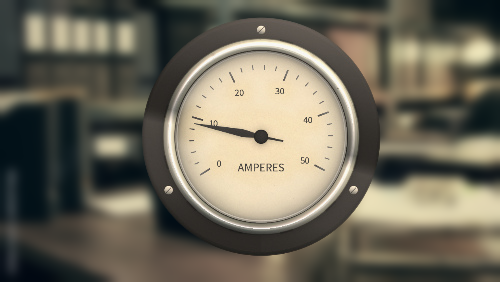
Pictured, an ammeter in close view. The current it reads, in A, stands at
9 A
